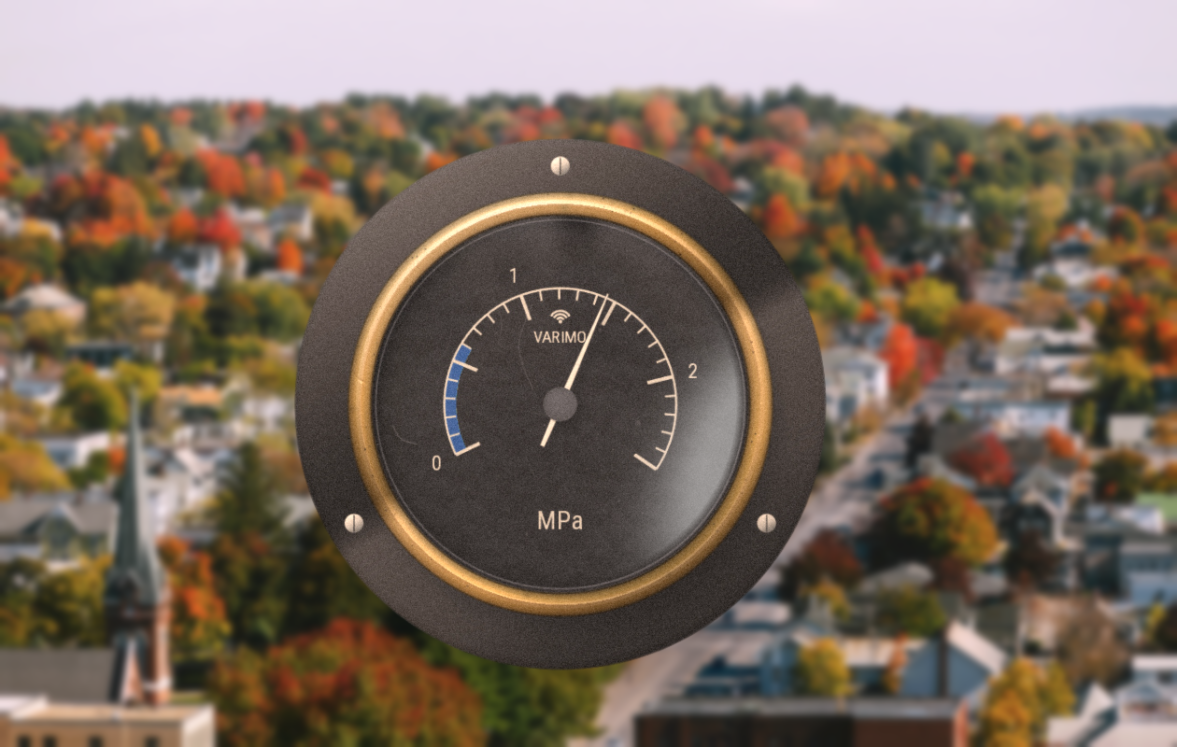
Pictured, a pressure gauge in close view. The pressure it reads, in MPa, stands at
1.45 MPa
